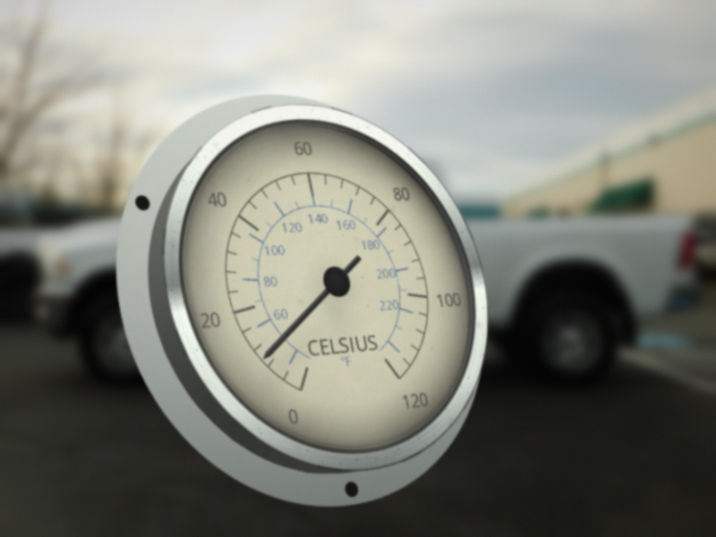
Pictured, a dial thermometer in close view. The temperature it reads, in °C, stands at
10 °C
